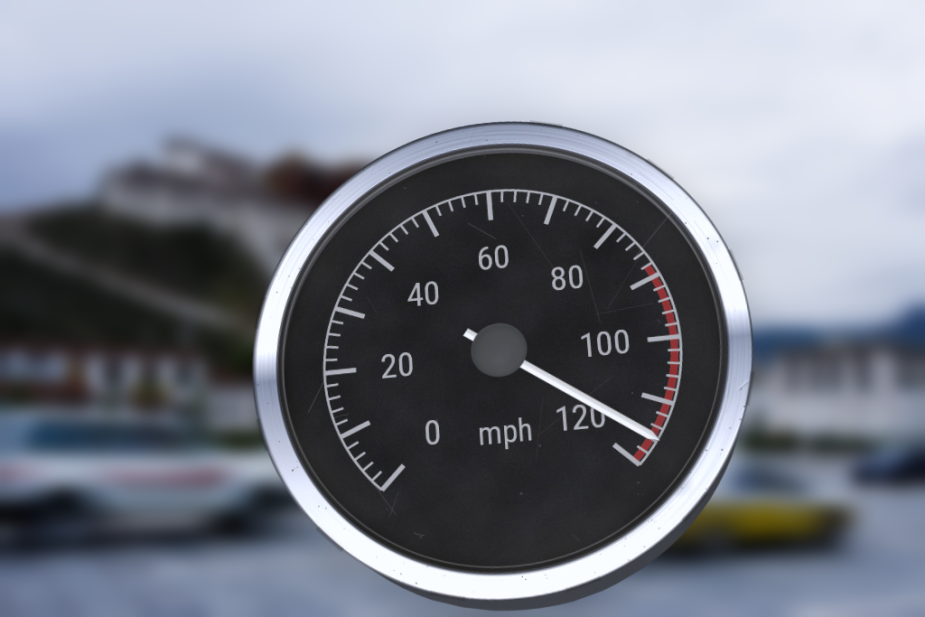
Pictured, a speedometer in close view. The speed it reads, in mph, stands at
116 mph
